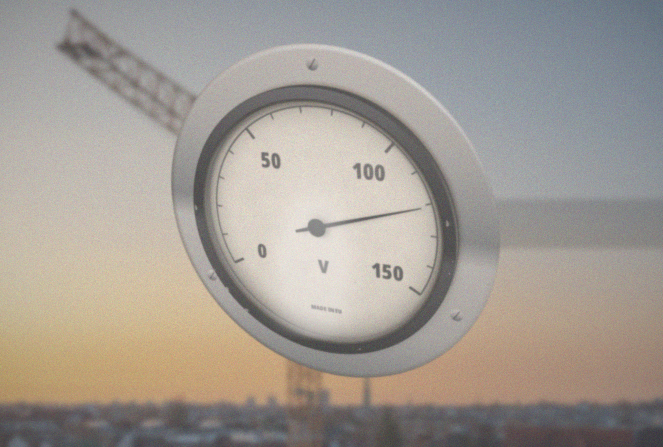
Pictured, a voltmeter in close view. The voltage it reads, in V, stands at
120 V
